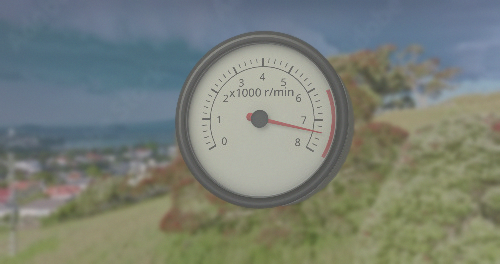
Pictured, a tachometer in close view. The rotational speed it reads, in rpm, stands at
7400 rpm
